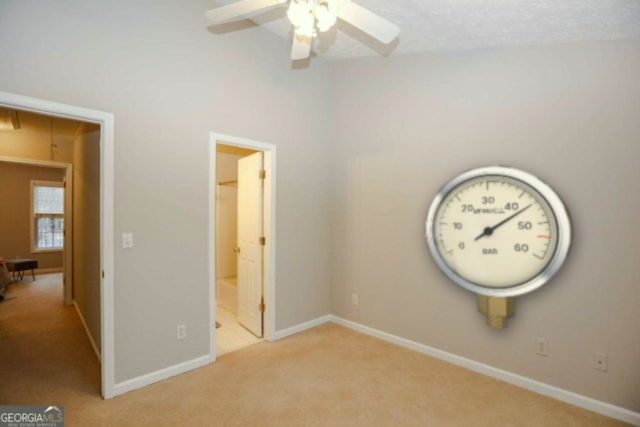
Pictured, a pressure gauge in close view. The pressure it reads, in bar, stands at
44 bar
